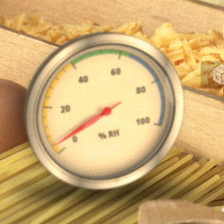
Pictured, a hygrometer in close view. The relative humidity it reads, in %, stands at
4 %
